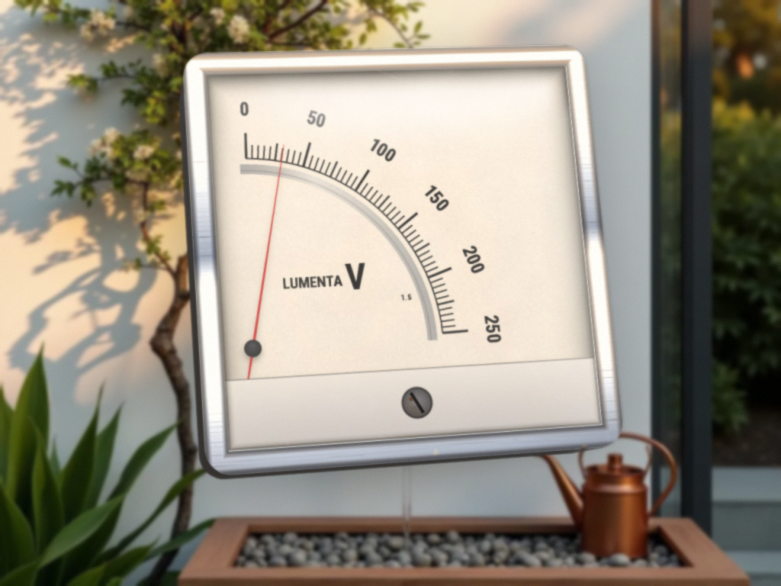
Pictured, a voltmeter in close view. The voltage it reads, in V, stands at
30 V
